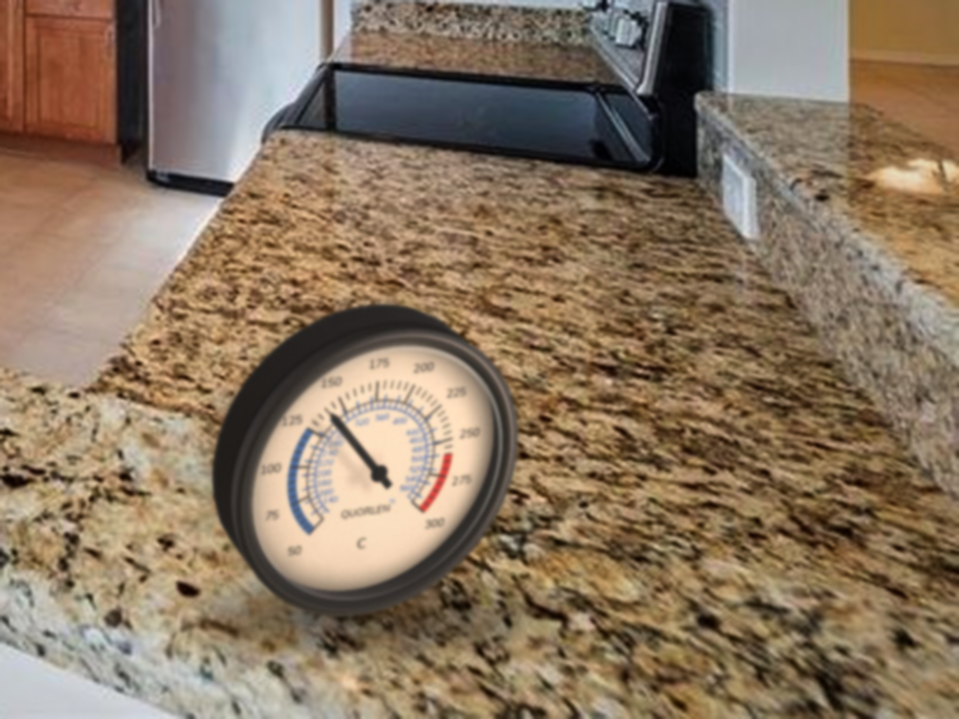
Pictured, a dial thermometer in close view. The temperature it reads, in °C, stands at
140 °C
